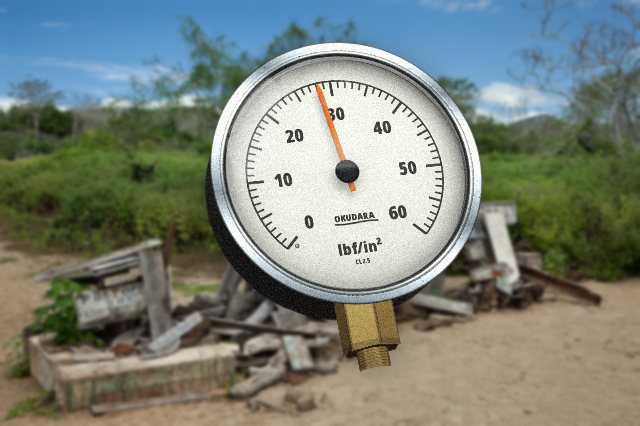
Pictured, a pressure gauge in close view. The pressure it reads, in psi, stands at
28 psi
